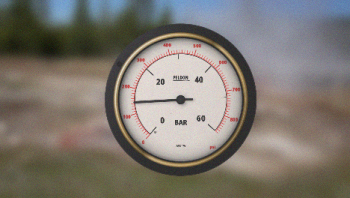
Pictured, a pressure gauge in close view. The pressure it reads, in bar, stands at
10 bar
